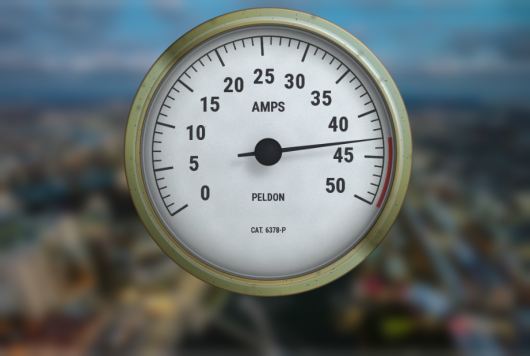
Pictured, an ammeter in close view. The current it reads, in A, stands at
43 A
